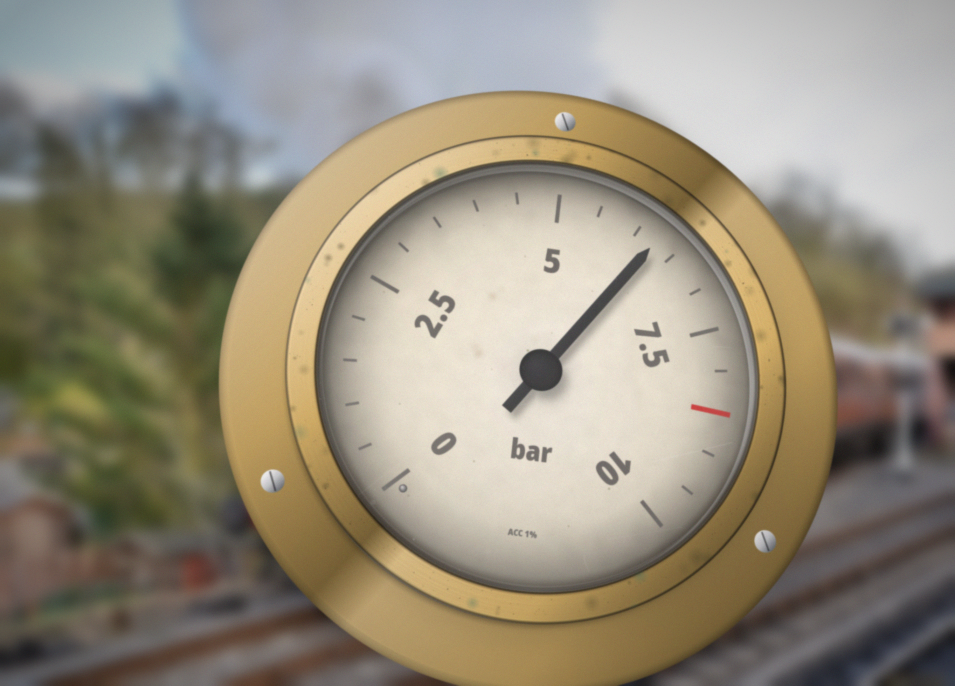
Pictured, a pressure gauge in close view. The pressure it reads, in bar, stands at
6.25 bar
